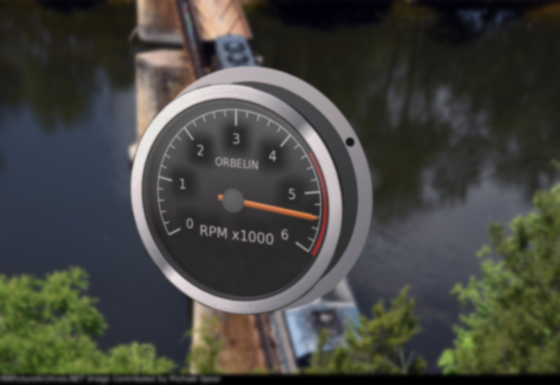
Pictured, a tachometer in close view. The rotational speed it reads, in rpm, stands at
5400 rpm
